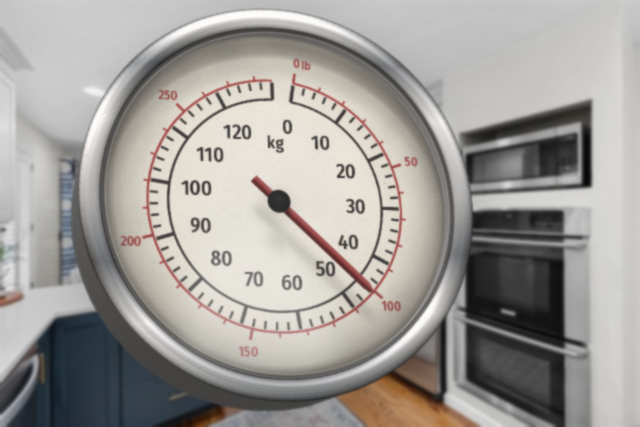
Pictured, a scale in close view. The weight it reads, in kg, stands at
46 kg
